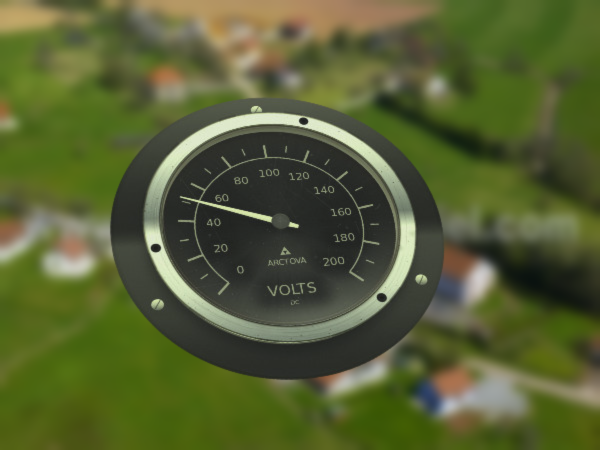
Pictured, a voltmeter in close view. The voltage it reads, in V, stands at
50 V
